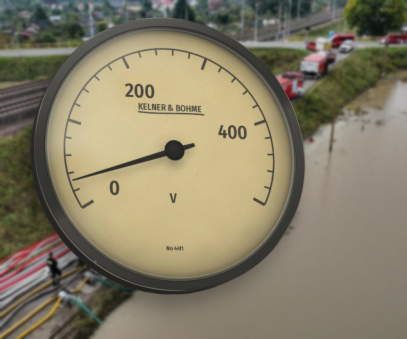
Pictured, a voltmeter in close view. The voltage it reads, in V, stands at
30 V
